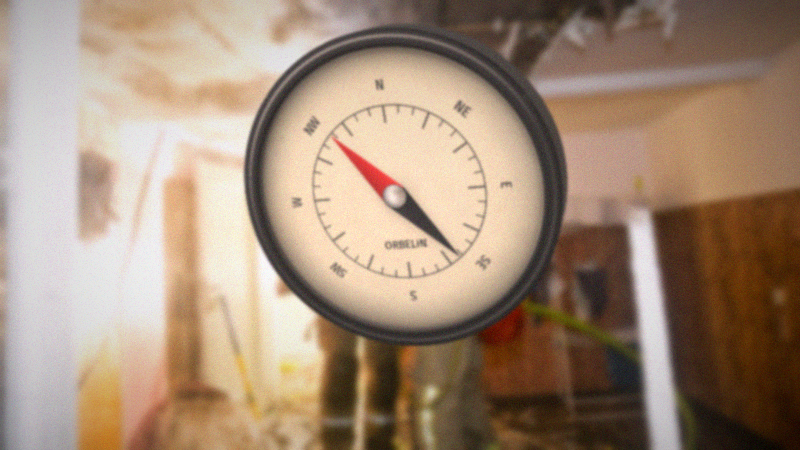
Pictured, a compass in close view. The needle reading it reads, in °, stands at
320 °
